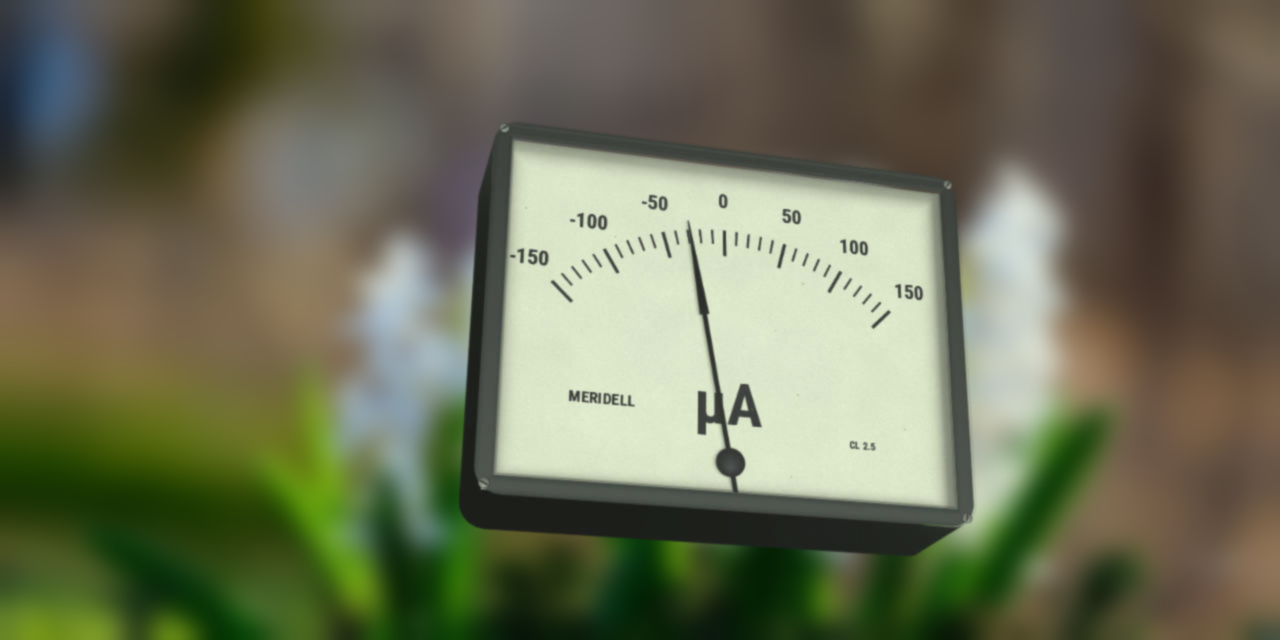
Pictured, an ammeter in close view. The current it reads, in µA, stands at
-30 µA
